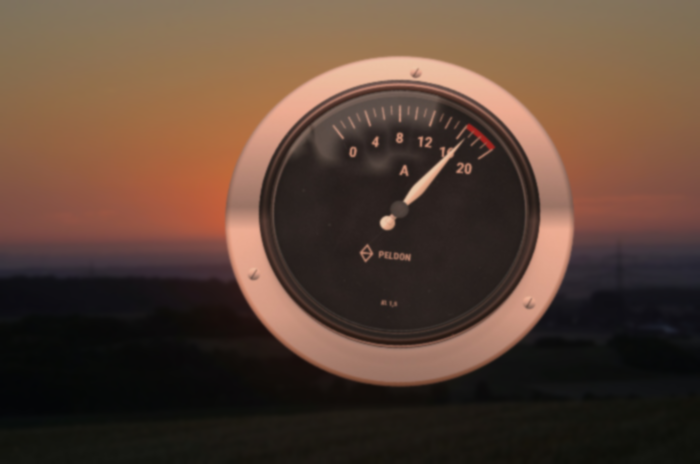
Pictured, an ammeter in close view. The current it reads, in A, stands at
17 A
